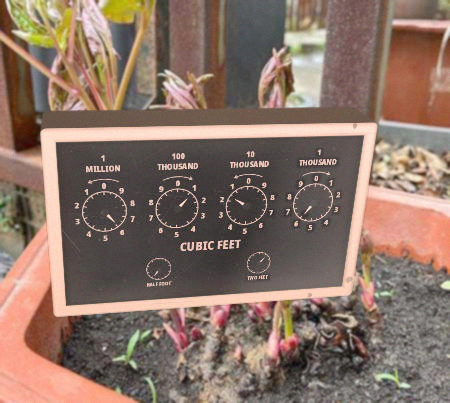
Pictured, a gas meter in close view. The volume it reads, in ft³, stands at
611600 ft³
